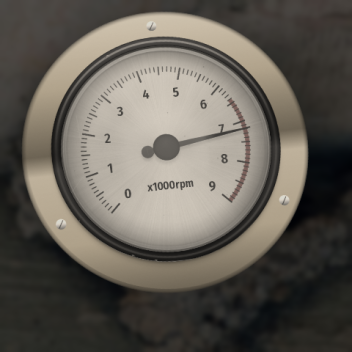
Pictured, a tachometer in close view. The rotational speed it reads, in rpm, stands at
7200 rpm
